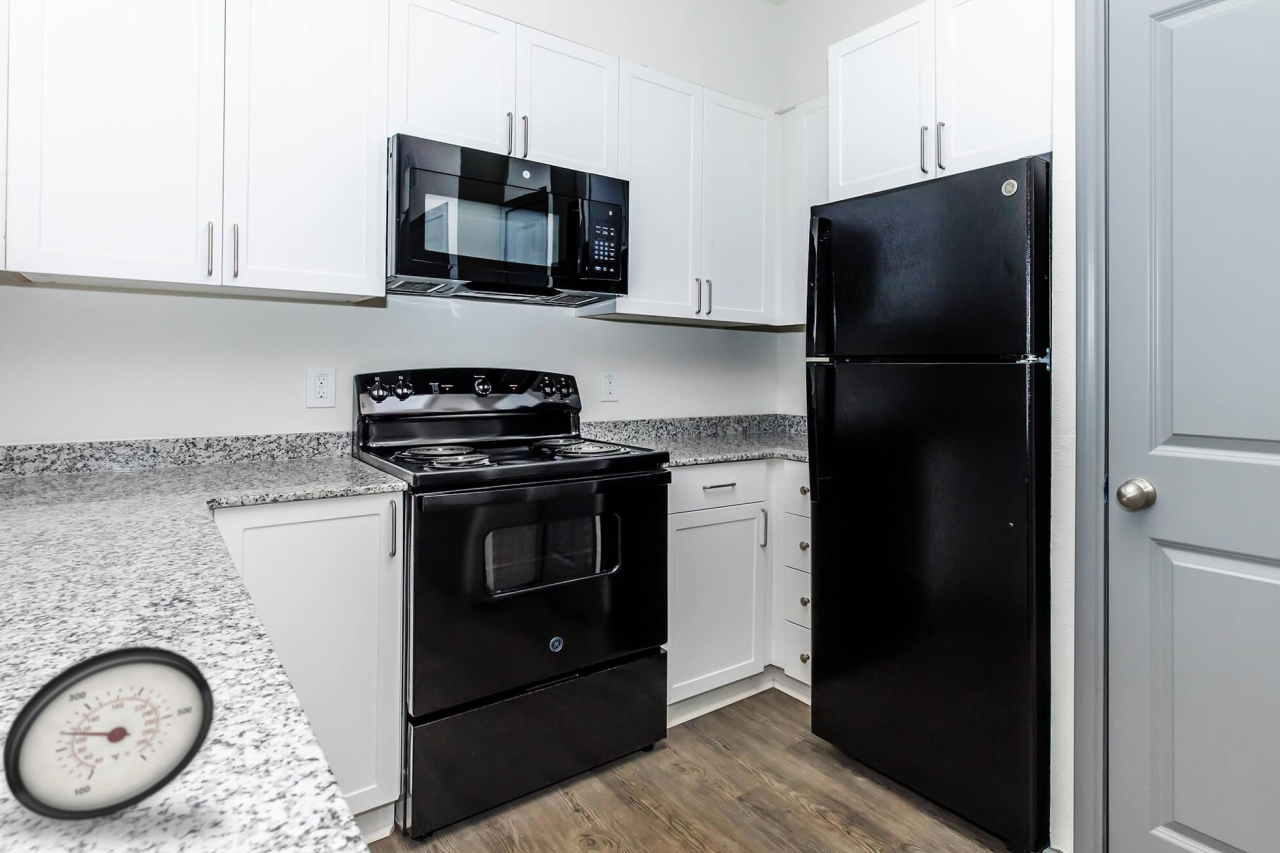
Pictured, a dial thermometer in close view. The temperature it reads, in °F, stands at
240 °F
